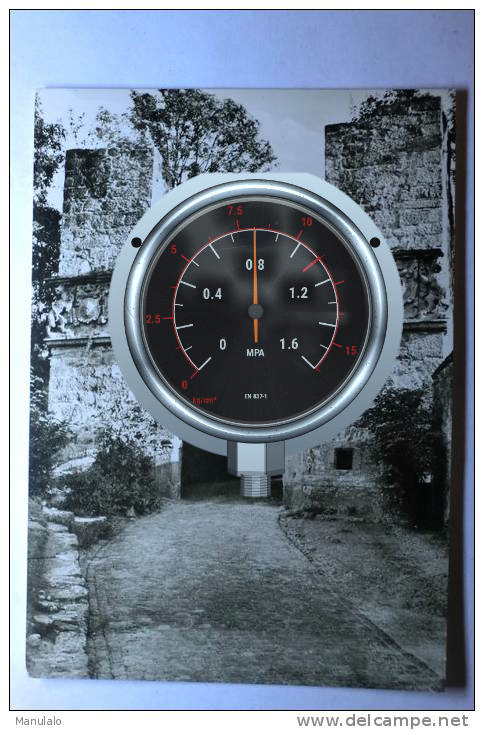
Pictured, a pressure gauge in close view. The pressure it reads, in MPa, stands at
0.8 MPa
